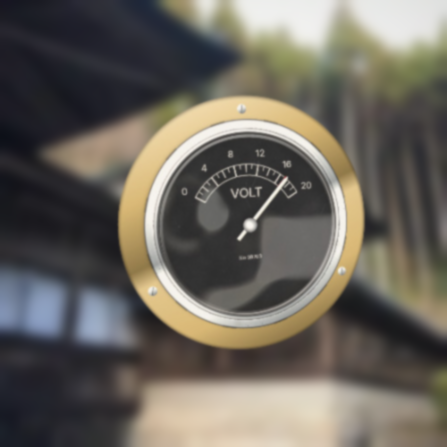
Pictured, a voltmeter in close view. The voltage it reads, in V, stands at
17 V
